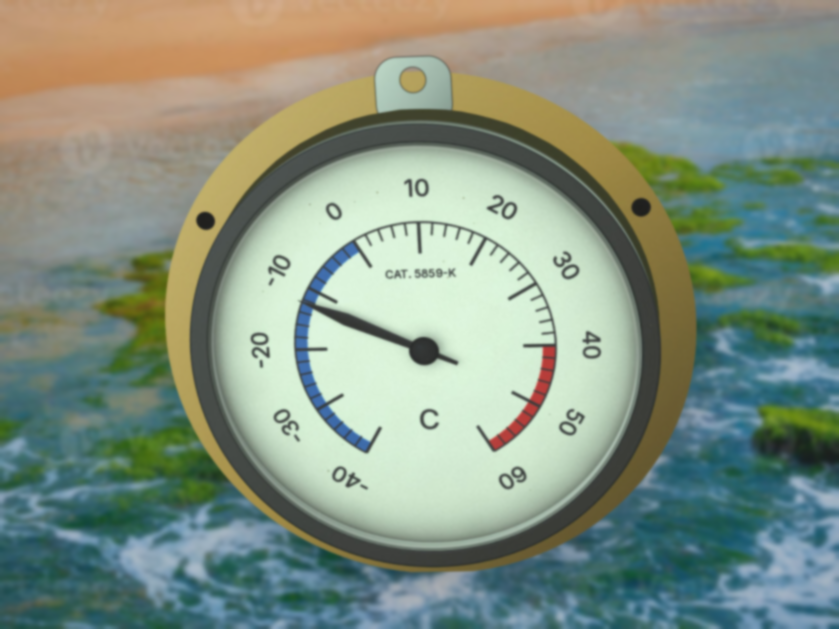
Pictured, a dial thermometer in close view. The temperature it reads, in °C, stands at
-12 °C
